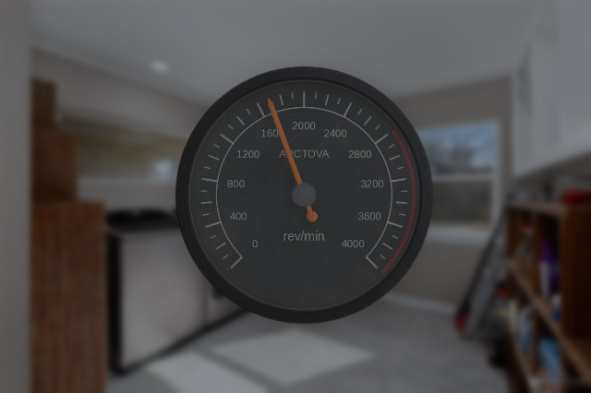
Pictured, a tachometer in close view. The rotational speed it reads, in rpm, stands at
1700 rpm
